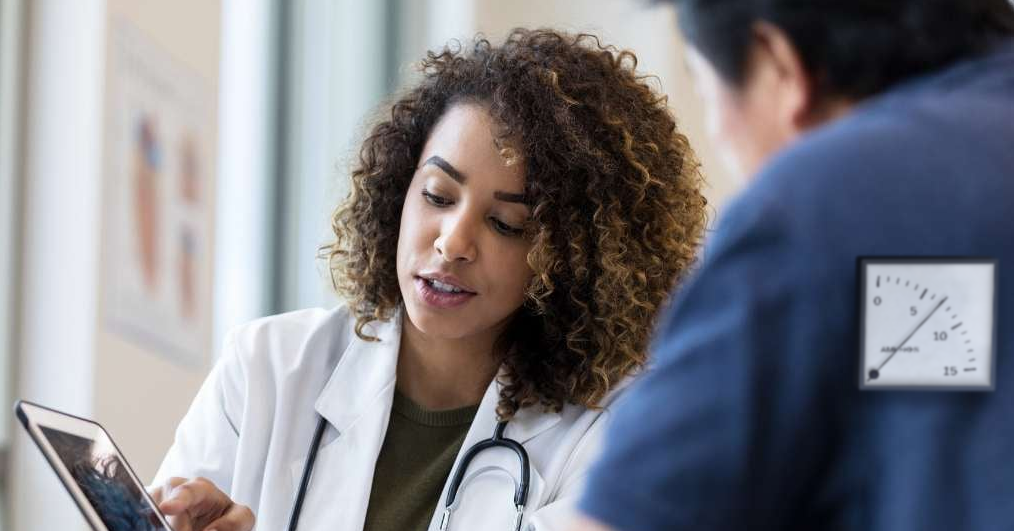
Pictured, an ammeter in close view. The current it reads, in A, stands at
7 A
